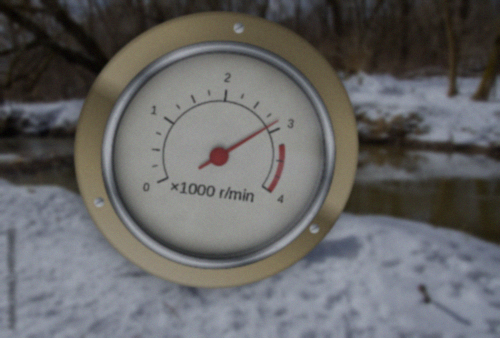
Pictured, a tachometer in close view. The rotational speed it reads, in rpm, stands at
2875 rpm
